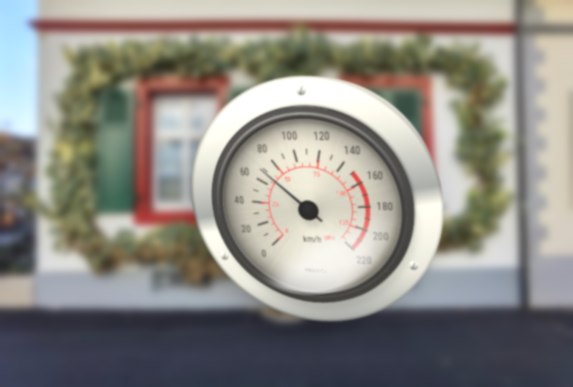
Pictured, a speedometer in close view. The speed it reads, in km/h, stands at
70 km/h
